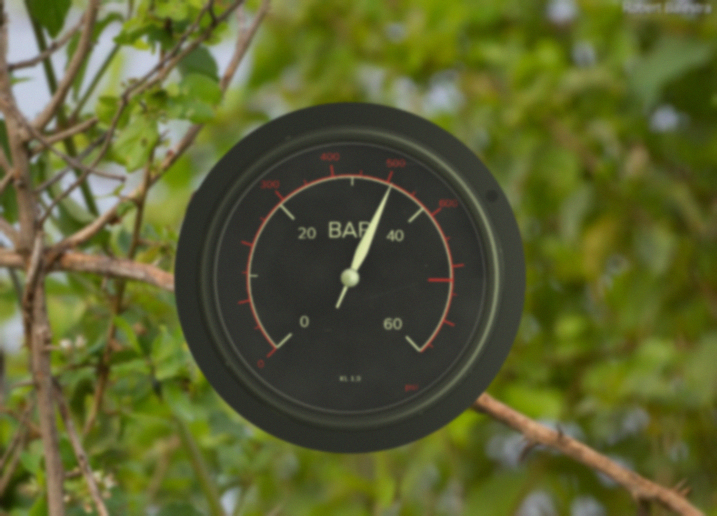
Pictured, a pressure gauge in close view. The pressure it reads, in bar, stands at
35 bar
